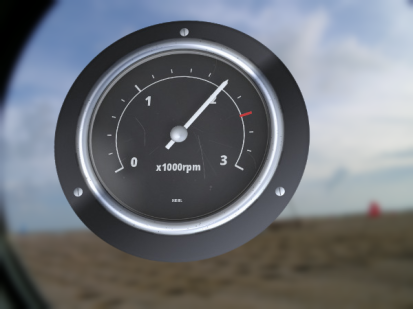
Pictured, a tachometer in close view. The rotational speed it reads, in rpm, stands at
2000 rpm
